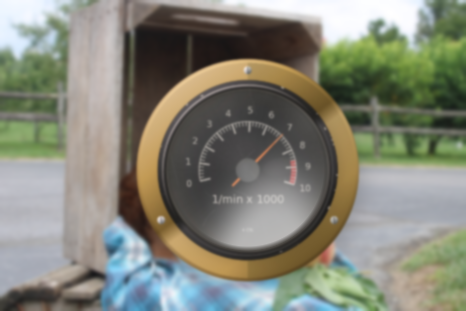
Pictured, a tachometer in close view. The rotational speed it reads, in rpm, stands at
7000 rpm
